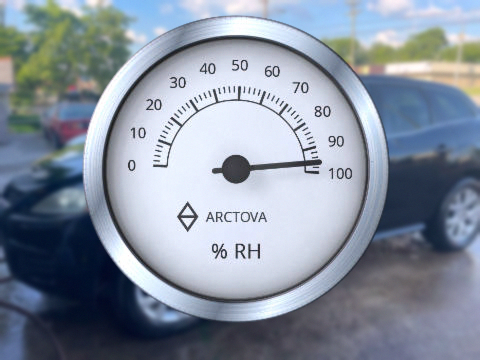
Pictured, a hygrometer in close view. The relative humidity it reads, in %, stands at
96 %
